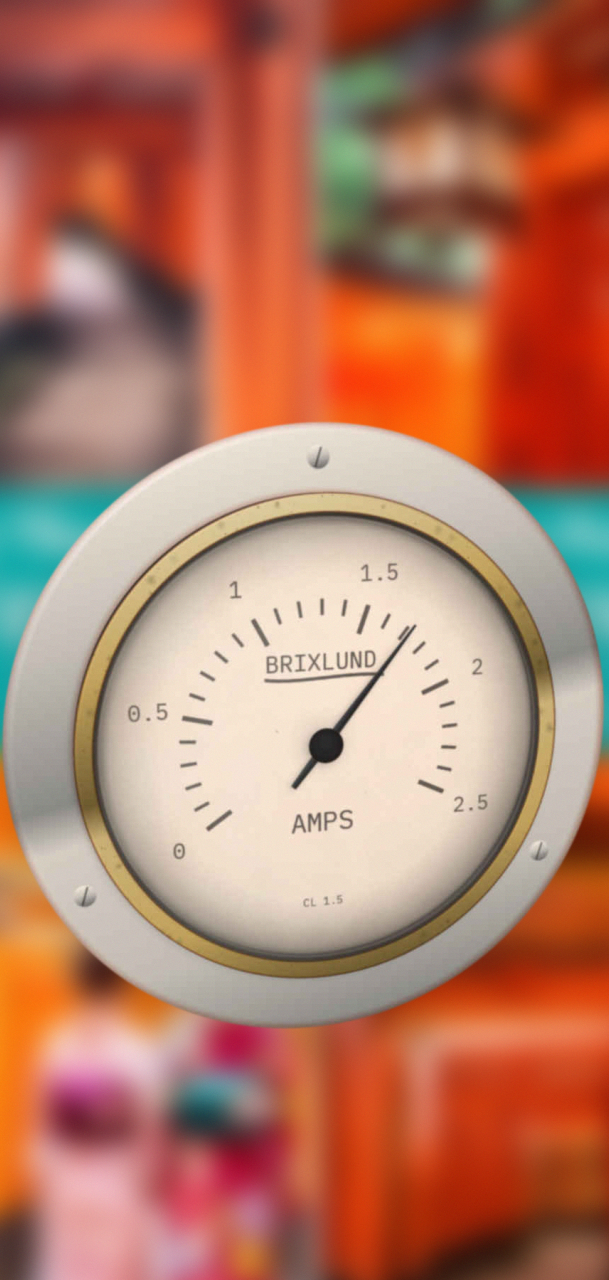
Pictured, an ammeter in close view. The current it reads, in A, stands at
1.7 A
